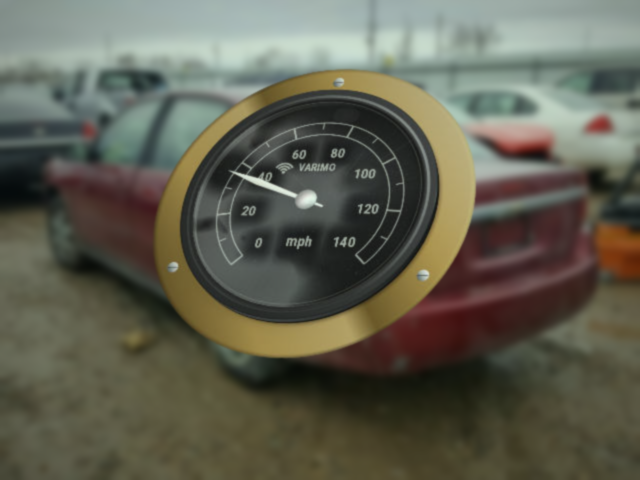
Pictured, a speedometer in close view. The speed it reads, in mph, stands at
35 mph
